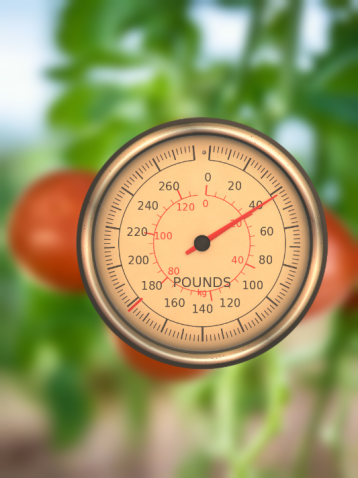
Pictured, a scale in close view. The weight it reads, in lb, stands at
42 lb
